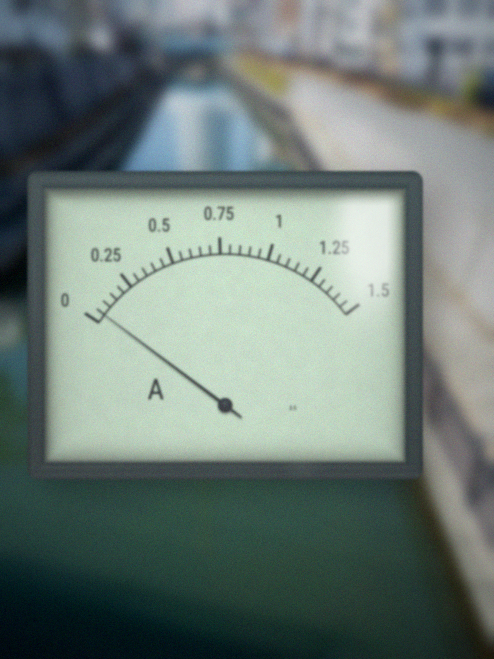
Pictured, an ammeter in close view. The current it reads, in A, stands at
0.05 A
